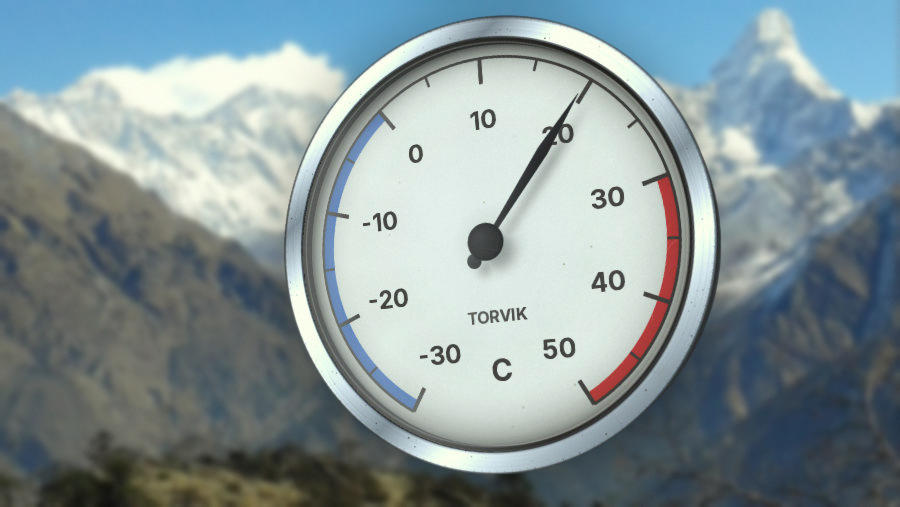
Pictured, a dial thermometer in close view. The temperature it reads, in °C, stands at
20 °C
